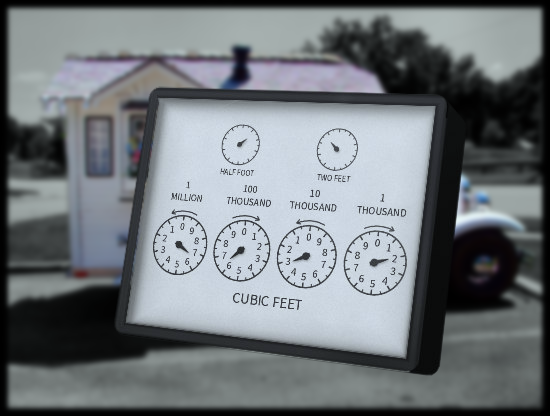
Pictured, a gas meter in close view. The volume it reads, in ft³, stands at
663200 ft³
